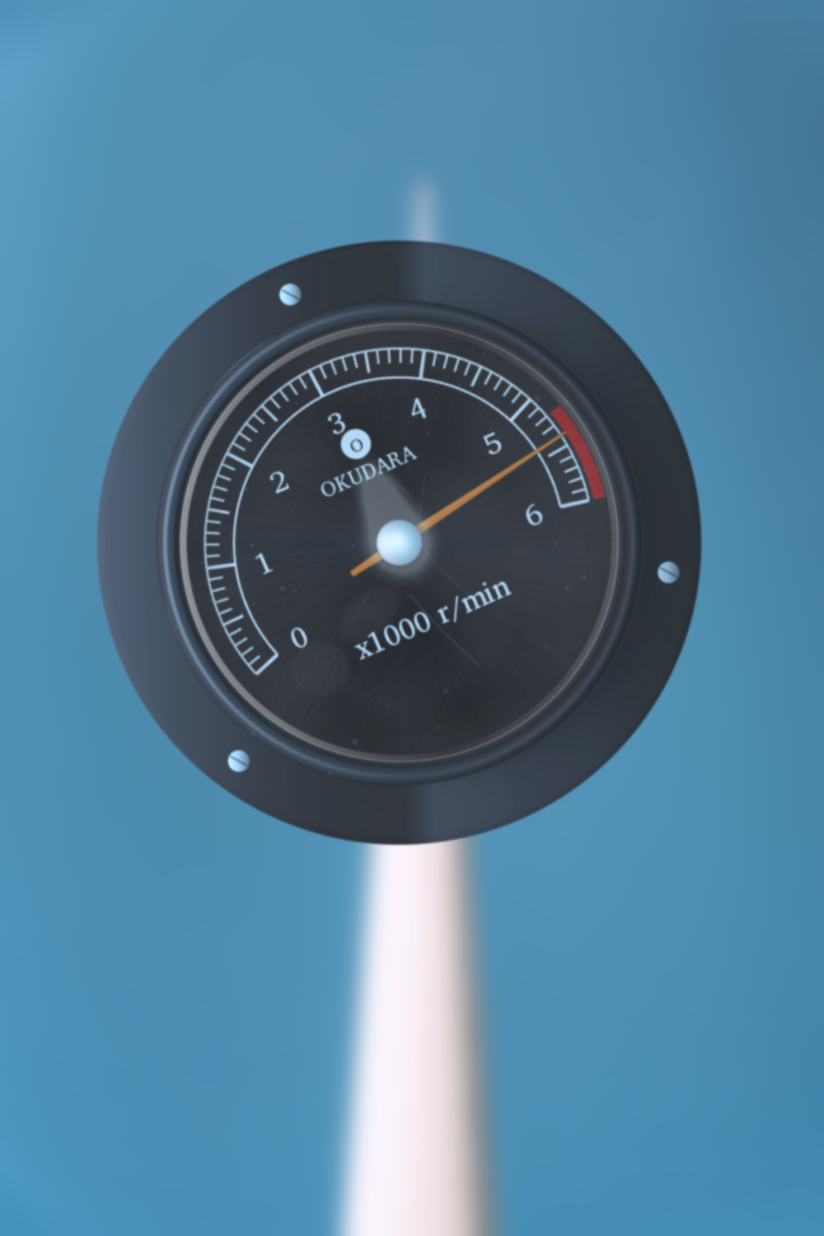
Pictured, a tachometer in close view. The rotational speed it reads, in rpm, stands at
5400 rpm
